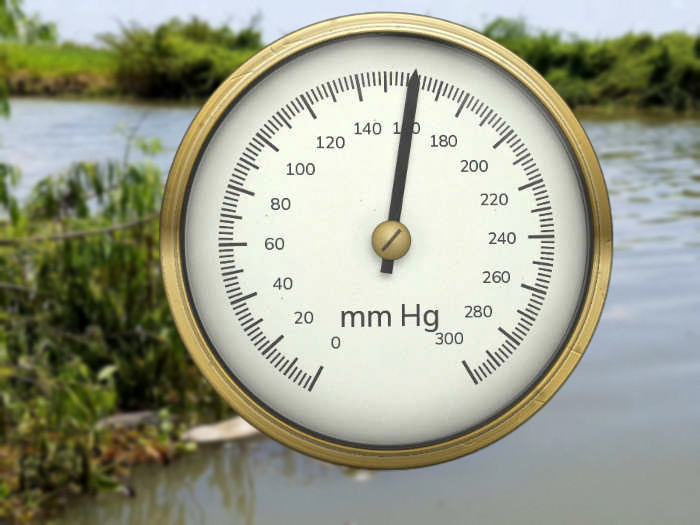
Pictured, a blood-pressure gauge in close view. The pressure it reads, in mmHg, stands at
160 mmHg
